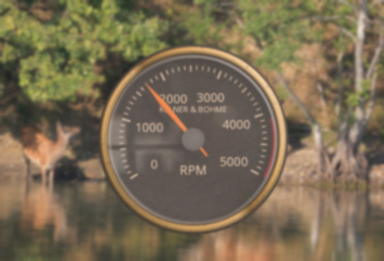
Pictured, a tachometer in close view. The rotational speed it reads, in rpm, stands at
1700 rpm
